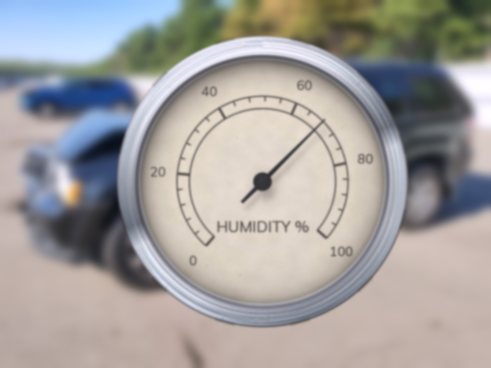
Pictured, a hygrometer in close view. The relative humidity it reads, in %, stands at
68 %
